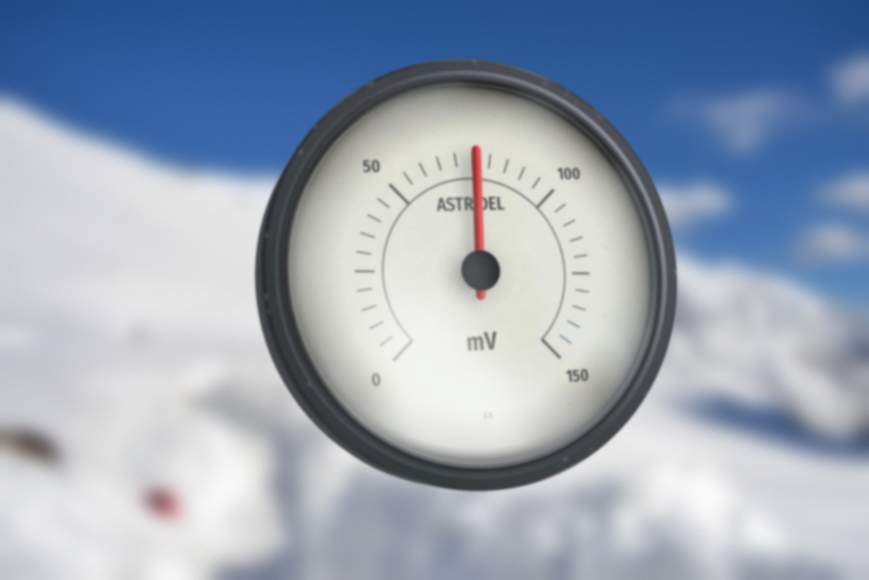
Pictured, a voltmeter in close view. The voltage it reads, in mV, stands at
75 mV
